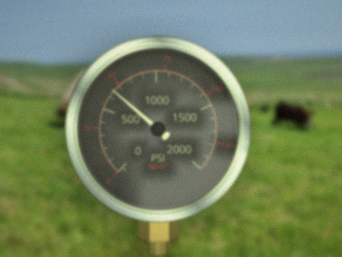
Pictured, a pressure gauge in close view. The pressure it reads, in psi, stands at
650 psi
